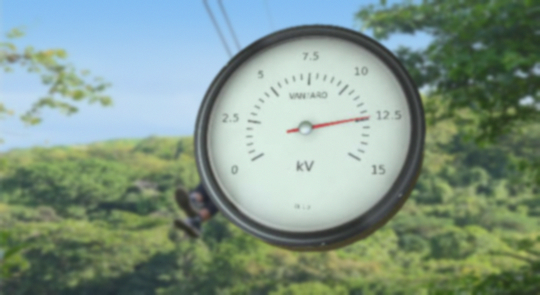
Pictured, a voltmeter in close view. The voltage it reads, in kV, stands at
12.5 kV
